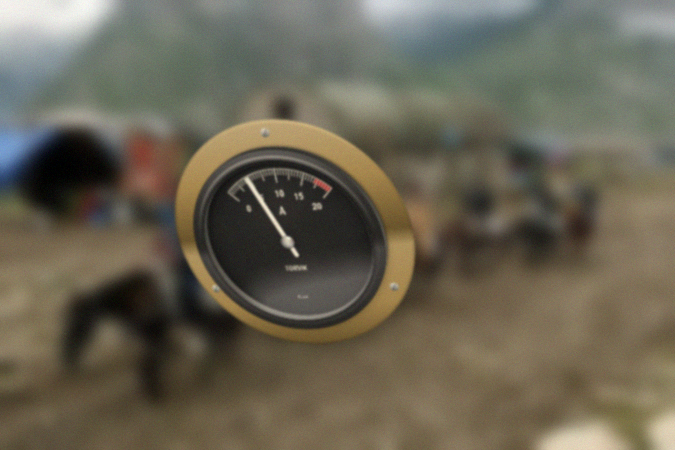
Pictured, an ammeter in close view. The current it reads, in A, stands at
5 A
